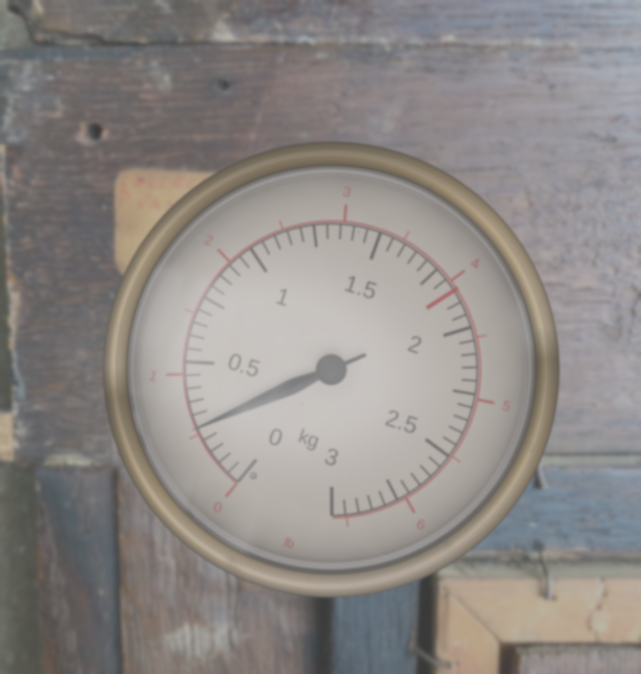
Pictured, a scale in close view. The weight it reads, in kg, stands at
0.25 kg
